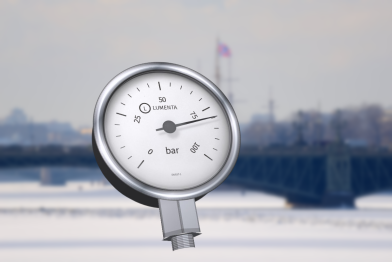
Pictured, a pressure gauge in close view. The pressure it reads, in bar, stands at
80 bar
